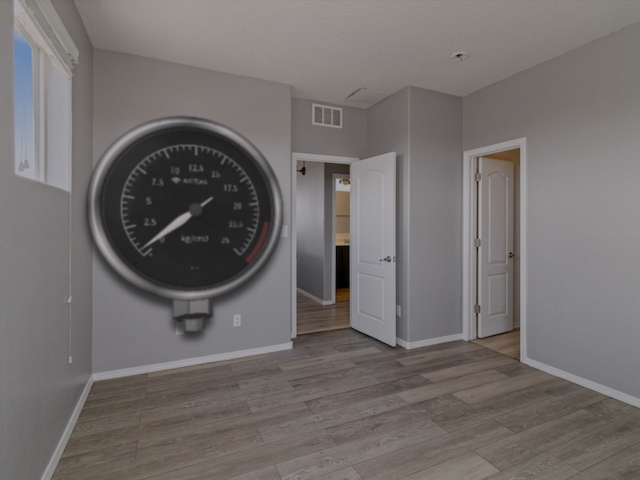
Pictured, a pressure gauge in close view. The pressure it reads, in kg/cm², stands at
0.5 kg/cm²
